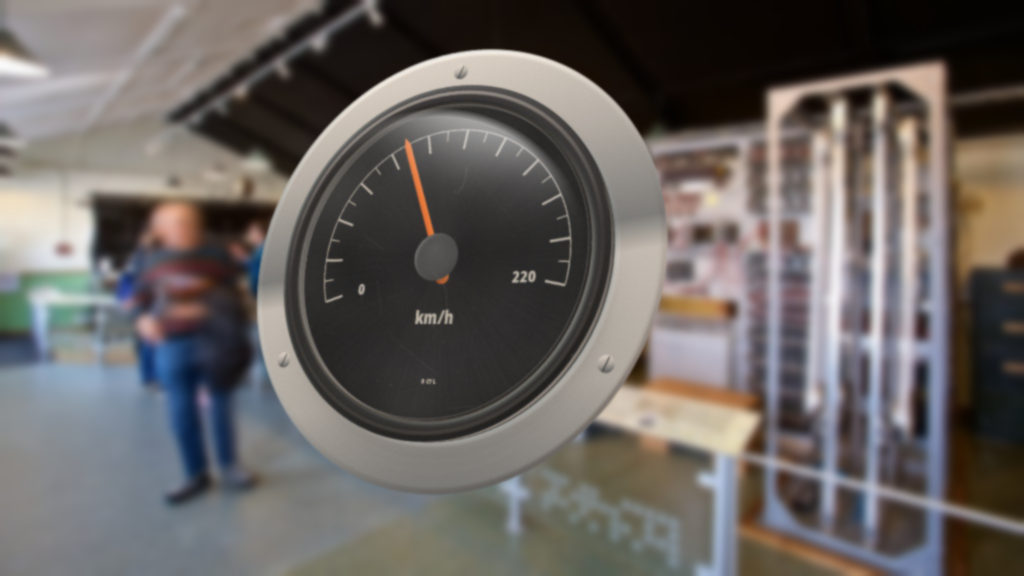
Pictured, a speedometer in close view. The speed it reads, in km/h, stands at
90 km/h
